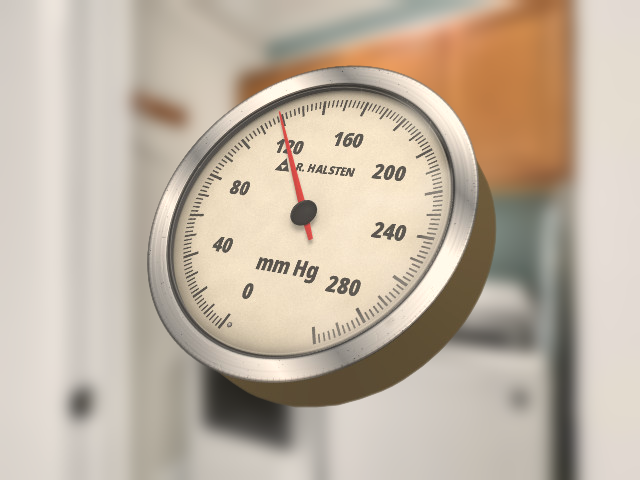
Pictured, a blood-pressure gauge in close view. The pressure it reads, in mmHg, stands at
120 mmHg
